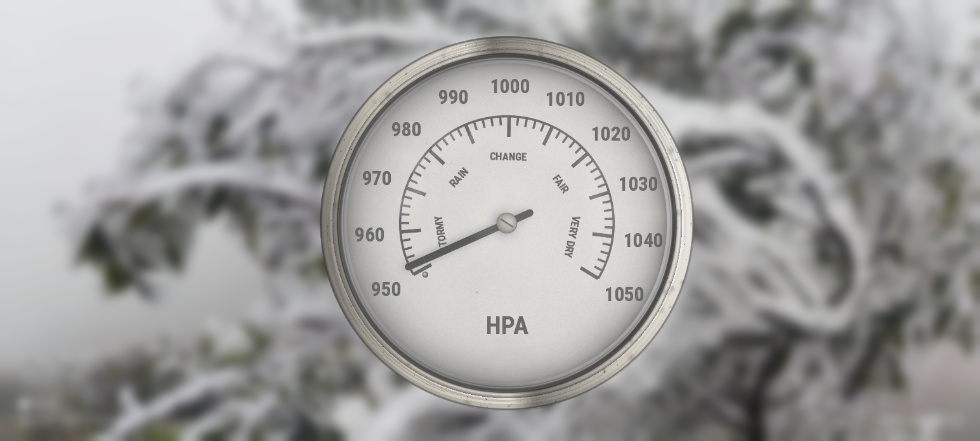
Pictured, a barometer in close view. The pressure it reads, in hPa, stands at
952 hPa
